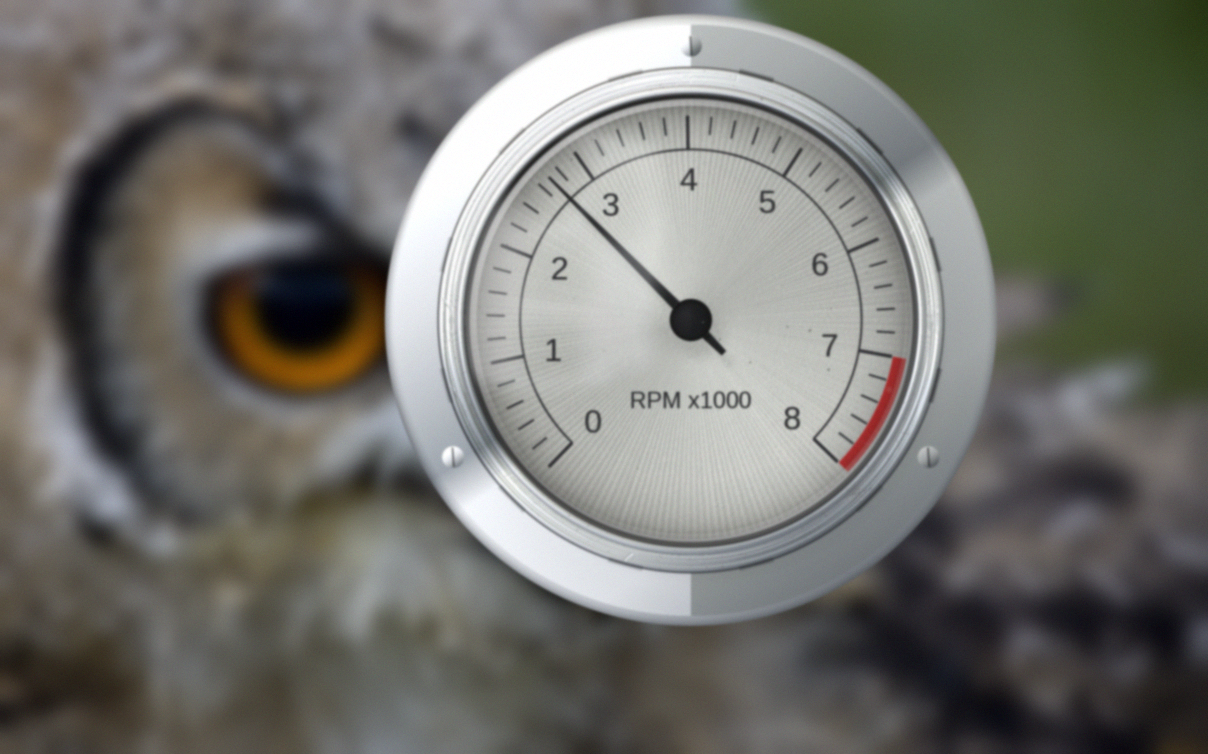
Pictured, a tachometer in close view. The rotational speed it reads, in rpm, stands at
2700 rpm
